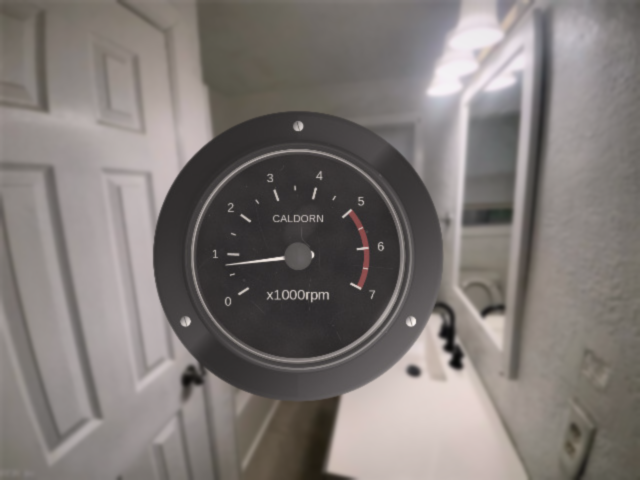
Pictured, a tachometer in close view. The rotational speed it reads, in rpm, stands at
750 rpm
